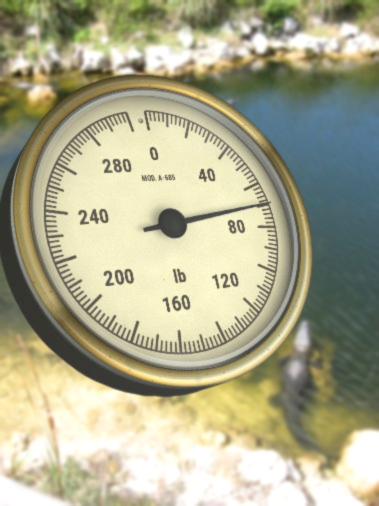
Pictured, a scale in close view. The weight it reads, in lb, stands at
70 lb
